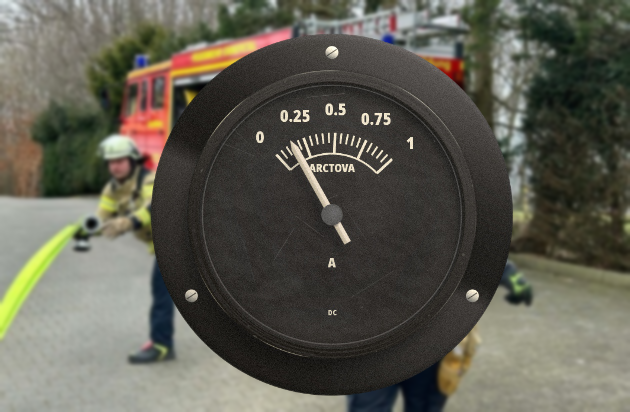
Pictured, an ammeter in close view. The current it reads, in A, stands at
0.15 A
